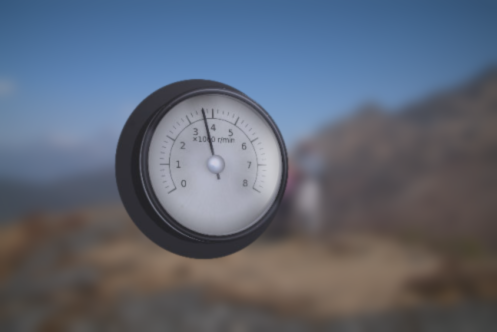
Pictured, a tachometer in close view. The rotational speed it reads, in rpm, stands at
3600 rpm
